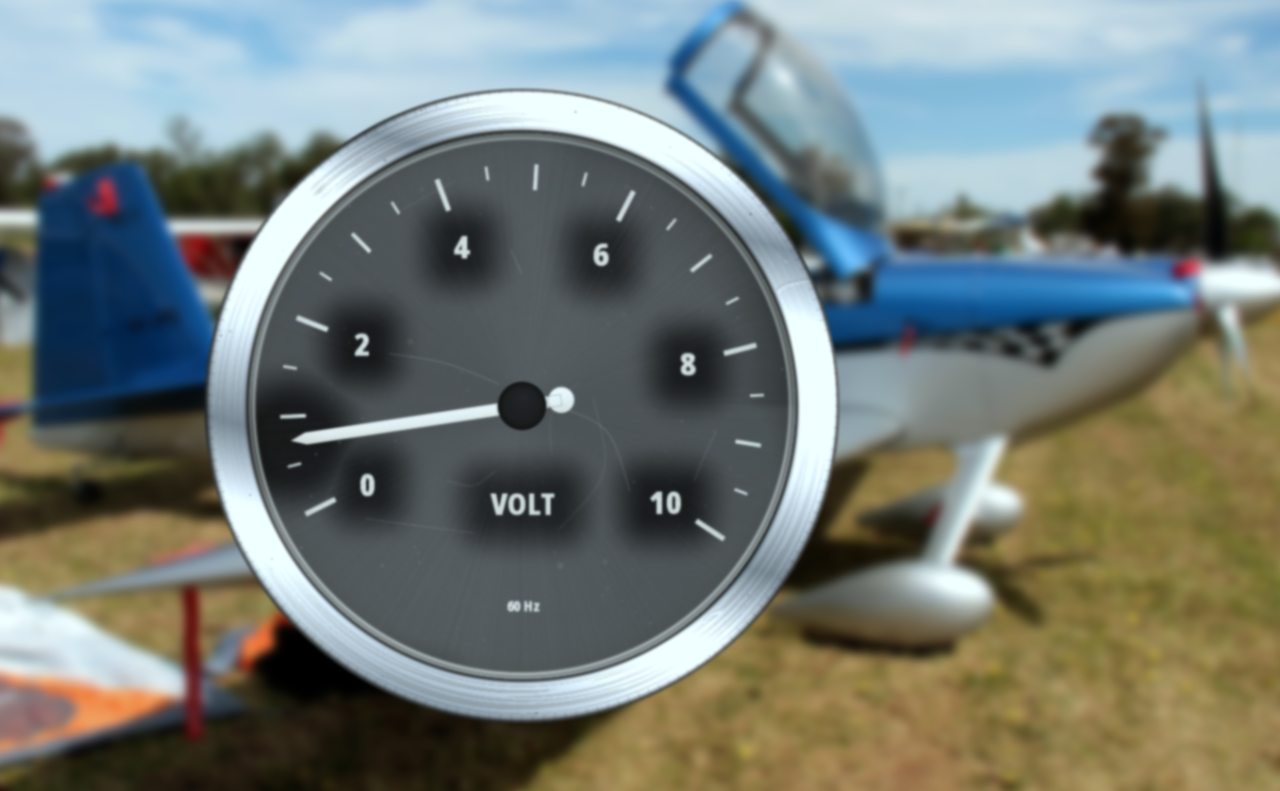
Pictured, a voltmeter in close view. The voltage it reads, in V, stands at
0.75 V
